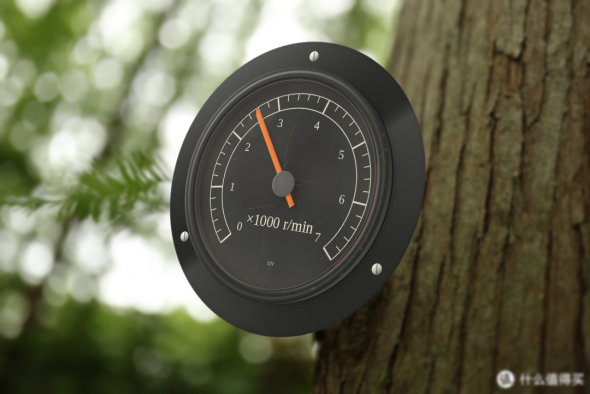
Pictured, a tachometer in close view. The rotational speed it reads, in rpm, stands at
2600 rpm
